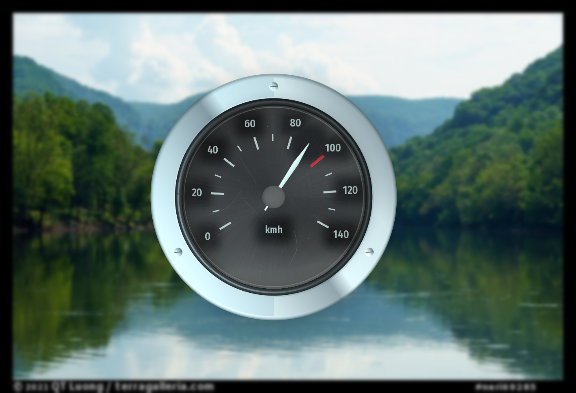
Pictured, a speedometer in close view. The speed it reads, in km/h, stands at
90 km/h
